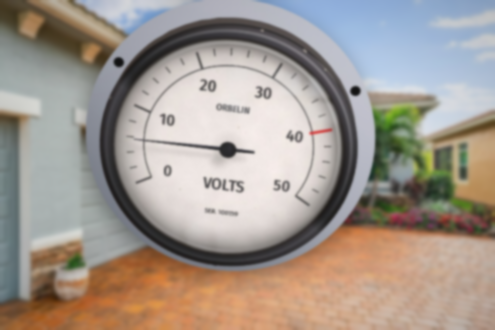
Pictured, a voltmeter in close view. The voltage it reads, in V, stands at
6 V
